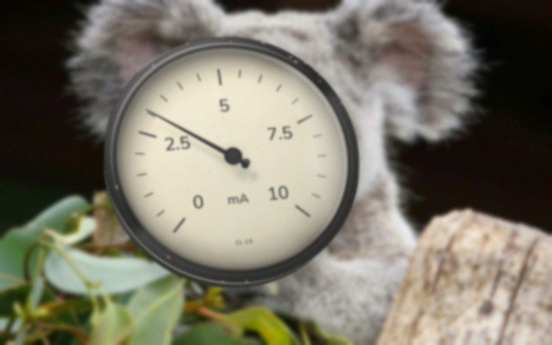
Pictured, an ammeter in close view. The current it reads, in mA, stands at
3 mA
